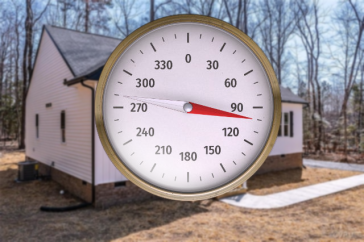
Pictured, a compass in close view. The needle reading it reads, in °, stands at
100 °
